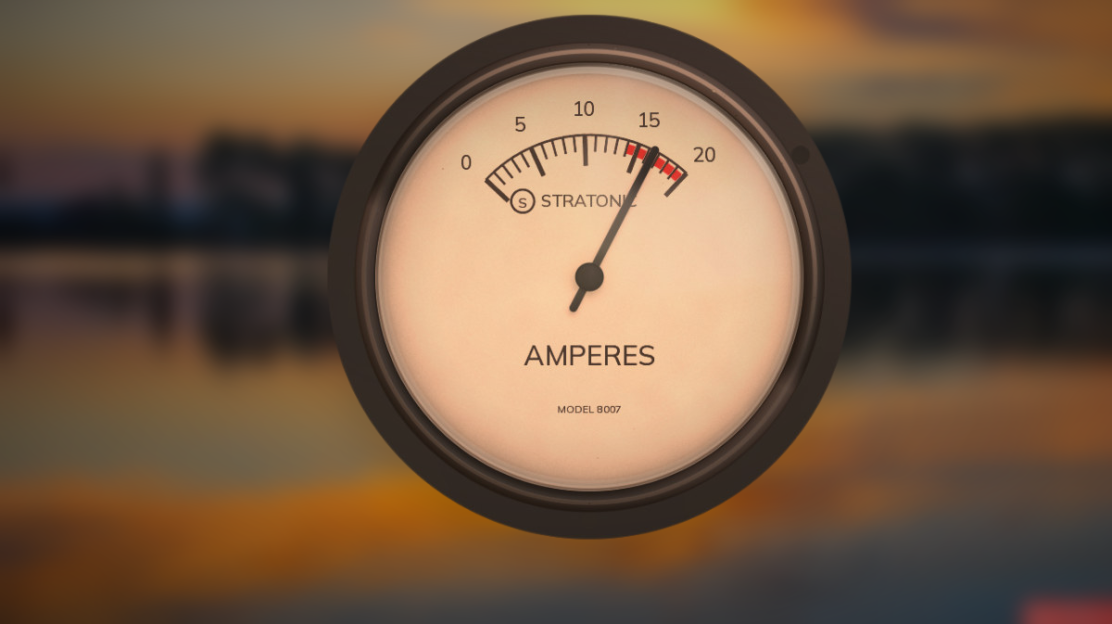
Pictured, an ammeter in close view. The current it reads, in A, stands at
16.5 A
